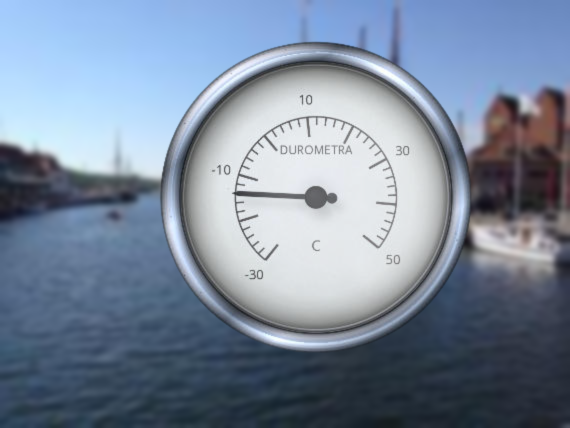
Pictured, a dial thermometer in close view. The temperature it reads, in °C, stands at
-14 °C
